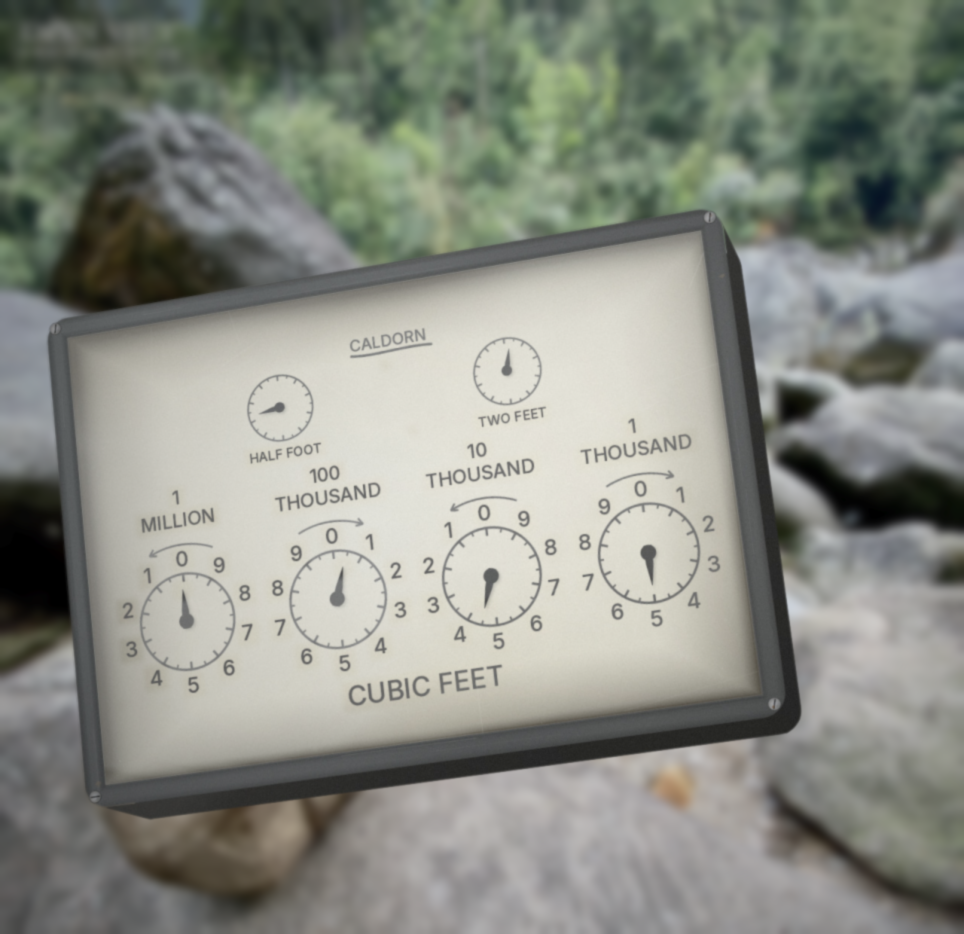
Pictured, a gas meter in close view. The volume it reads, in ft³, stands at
4500 ft³
